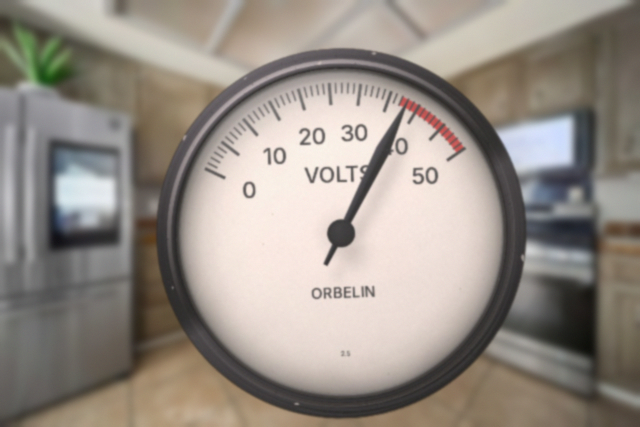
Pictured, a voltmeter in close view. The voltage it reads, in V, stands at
38 V
